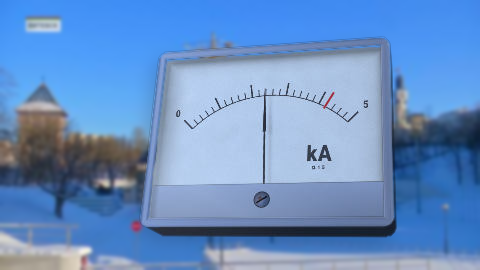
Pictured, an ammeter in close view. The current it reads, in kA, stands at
2.4 kA
